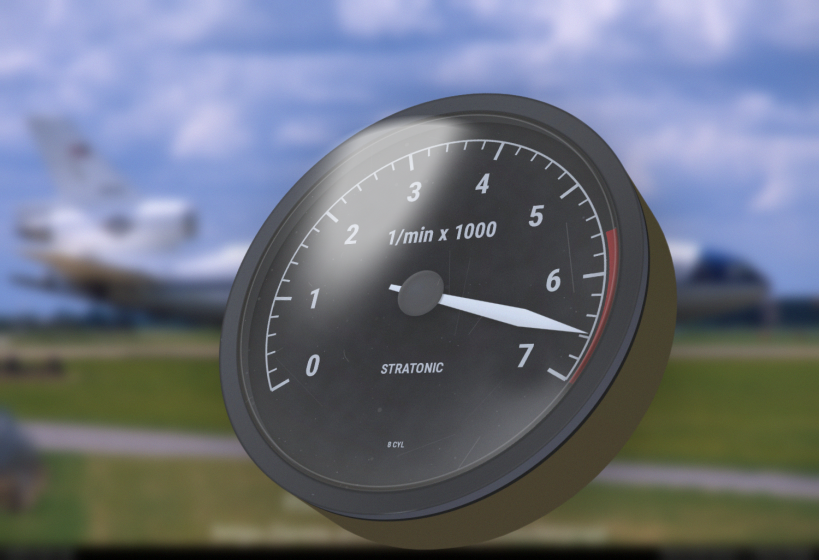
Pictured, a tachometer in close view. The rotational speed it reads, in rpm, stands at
6600 rpm
